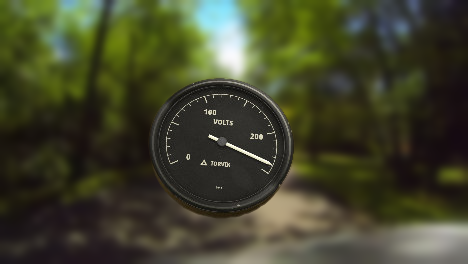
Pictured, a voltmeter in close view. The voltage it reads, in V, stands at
240 V
